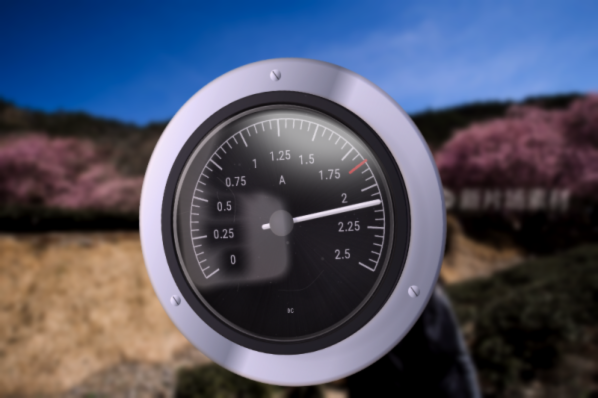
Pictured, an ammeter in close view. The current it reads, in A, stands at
2.1 A
